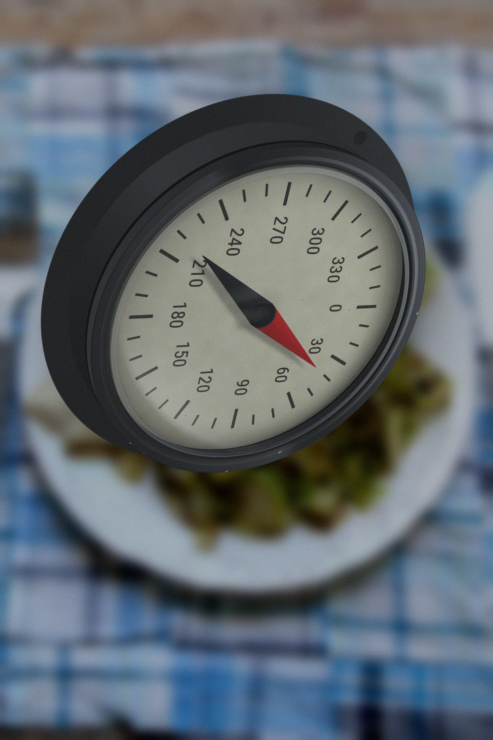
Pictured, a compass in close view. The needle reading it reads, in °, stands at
40 °
